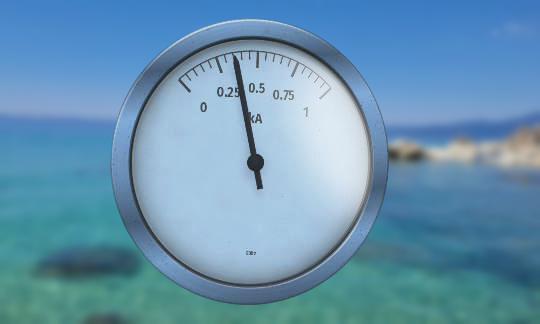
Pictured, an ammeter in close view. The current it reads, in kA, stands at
0.35 kA
